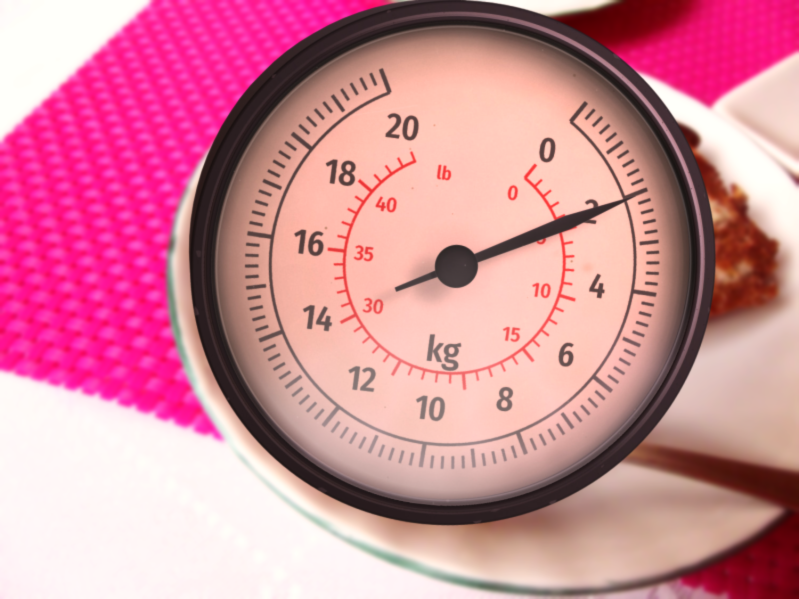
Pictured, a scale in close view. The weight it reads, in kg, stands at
2 kg
